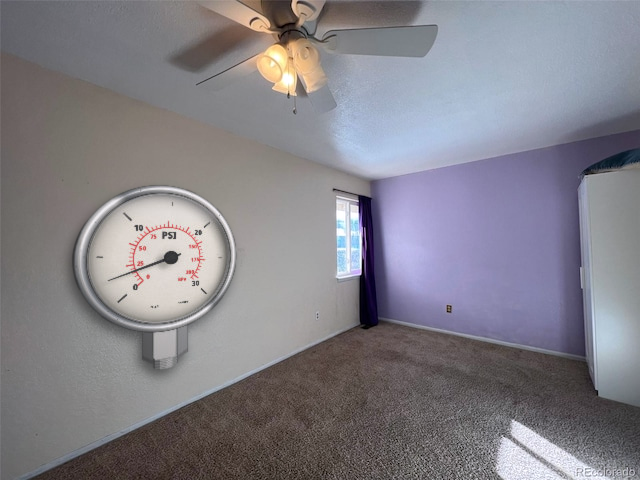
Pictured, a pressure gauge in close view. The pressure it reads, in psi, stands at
2.5 psi
